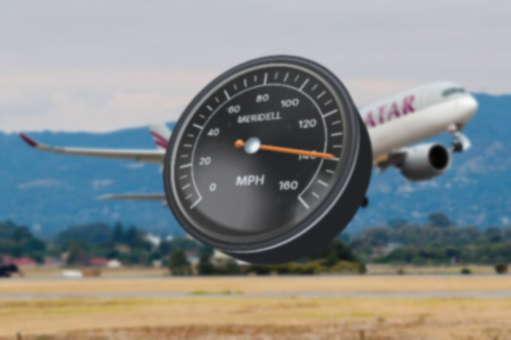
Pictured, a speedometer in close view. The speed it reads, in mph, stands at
140 mph
